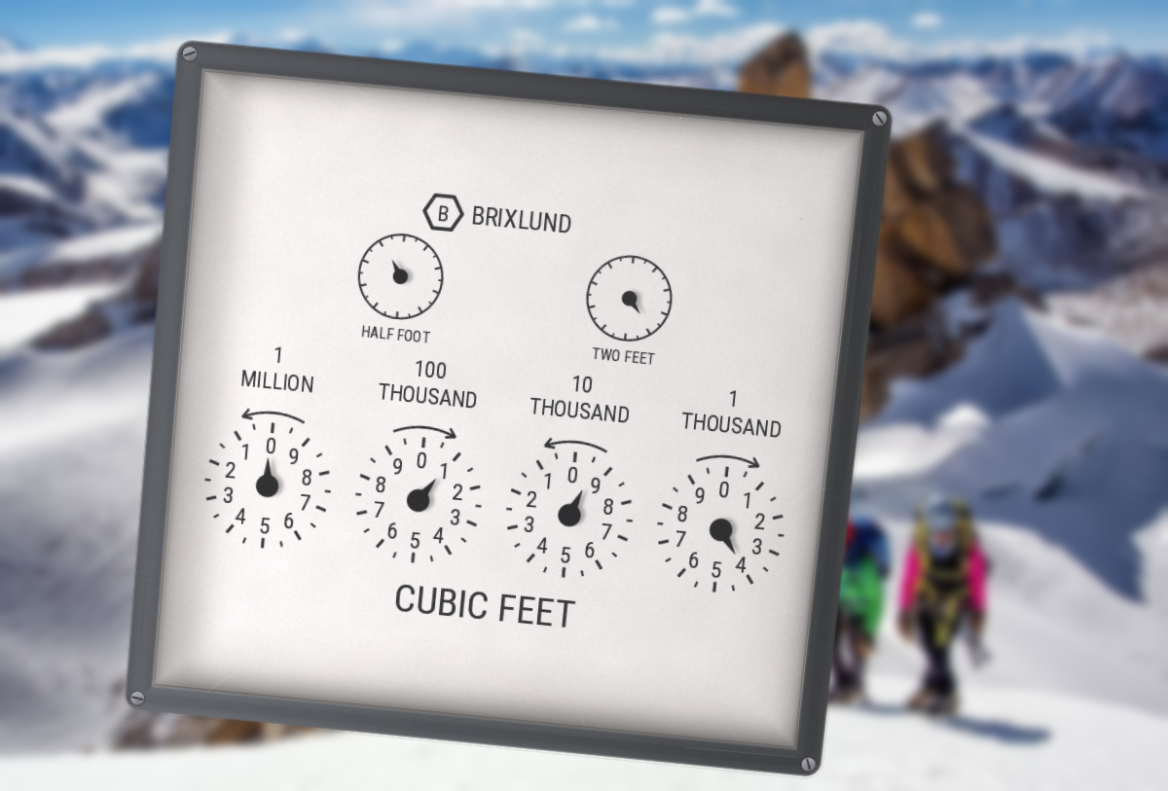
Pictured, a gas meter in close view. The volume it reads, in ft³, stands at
9400 ft³
